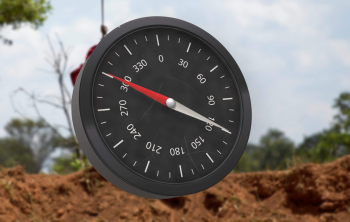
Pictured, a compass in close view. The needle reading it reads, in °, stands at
300 °
